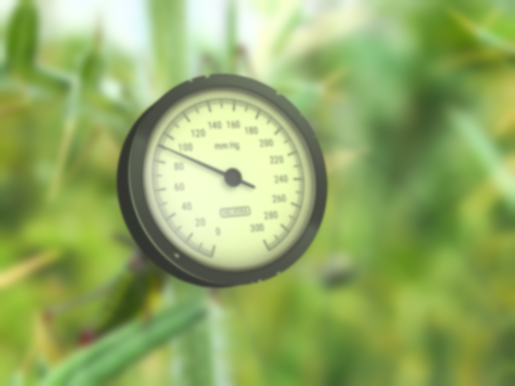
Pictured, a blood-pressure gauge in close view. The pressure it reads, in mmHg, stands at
90 mmHg
